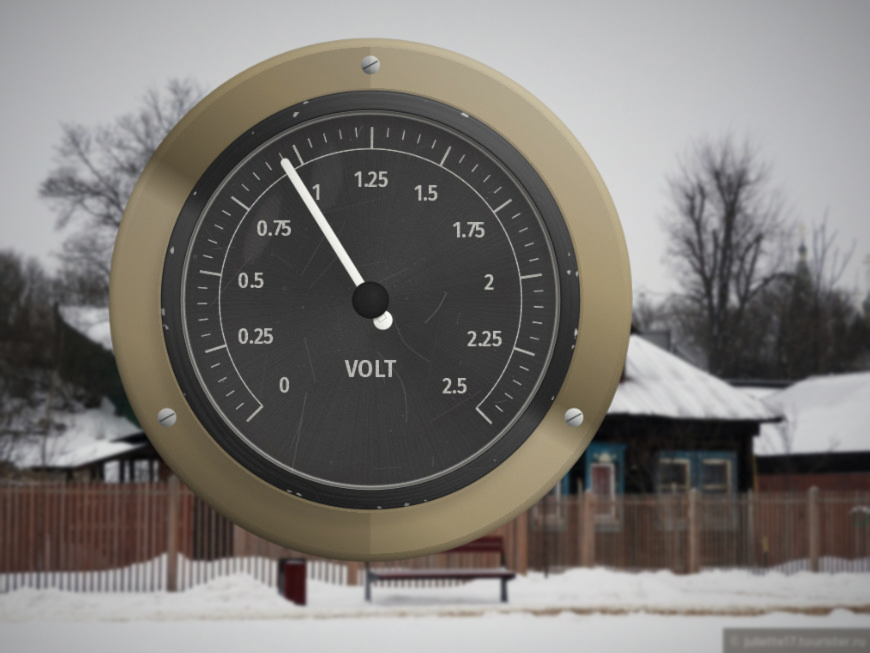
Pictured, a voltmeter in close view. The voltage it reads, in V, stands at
0.95 V
